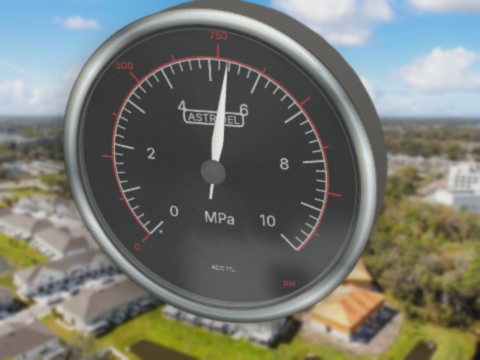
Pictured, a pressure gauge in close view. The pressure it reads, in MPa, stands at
5.4 MPa
